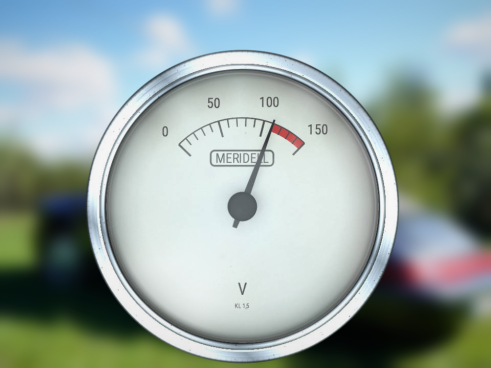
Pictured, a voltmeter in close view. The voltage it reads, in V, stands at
110 V
